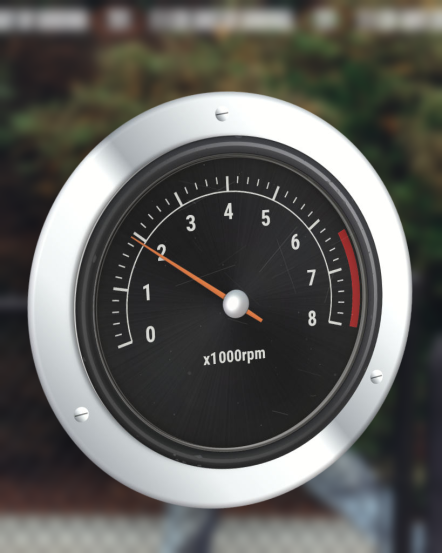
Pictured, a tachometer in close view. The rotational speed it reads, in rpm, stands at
1900 rpm
